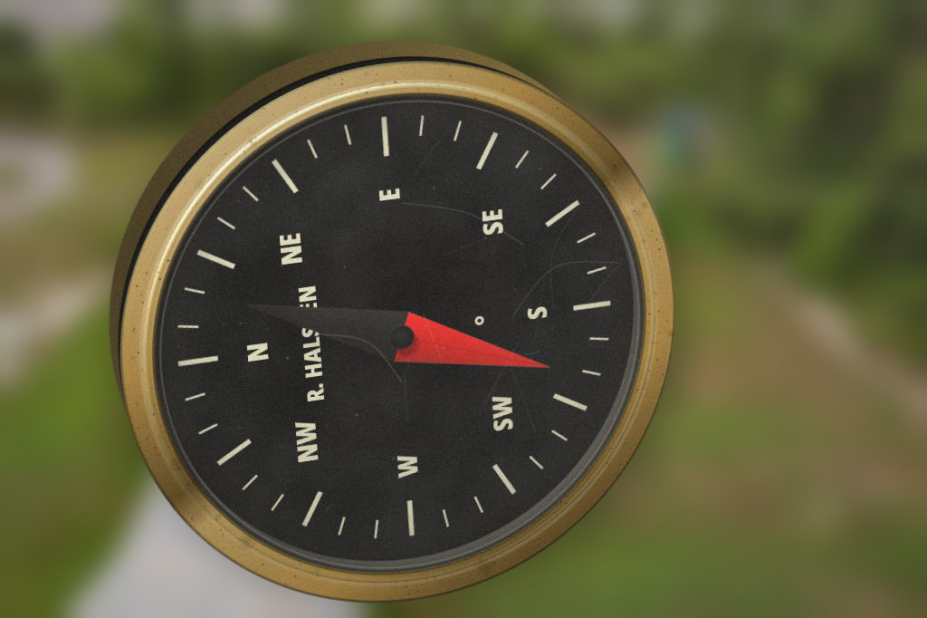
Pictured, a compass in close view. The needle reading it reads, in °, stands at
200 °
